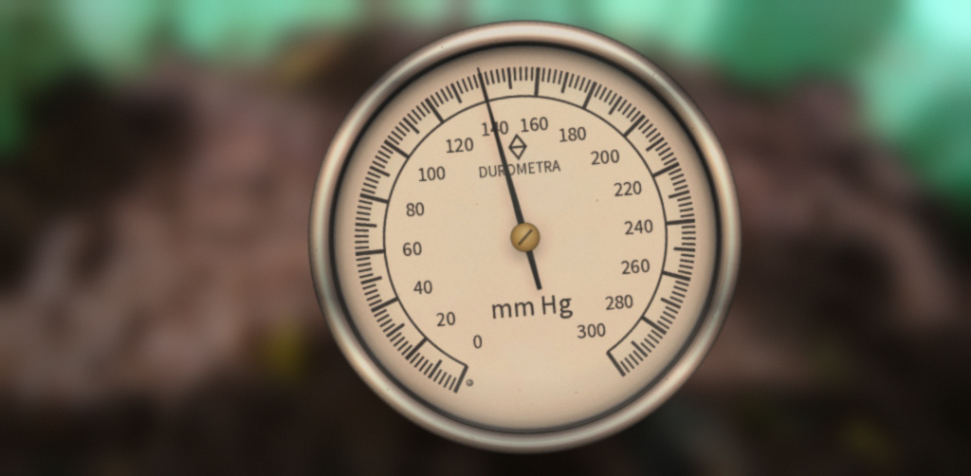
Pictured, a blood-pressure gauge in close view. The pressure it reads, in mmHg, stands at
140 mmHg
